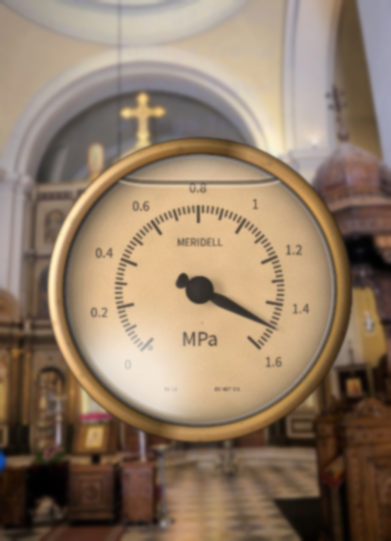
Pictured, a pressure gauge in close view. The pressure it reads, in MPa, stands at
1.5 MPa
